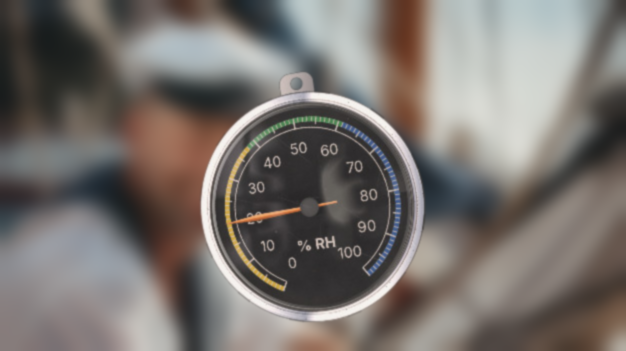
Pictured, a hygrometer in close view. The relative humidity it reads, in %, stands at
20 %
